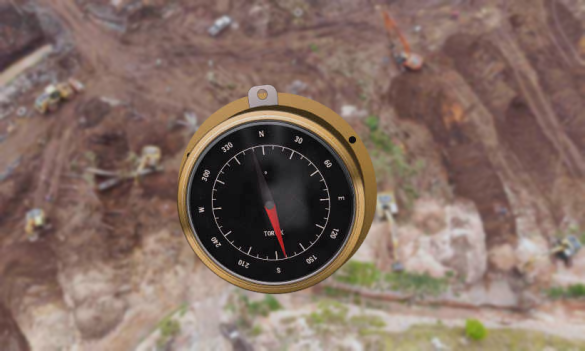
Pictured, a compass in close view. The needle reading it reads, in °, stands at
170 °
